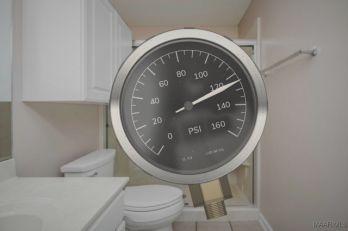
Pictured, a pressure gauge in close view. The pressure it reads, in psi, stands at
125 psi
